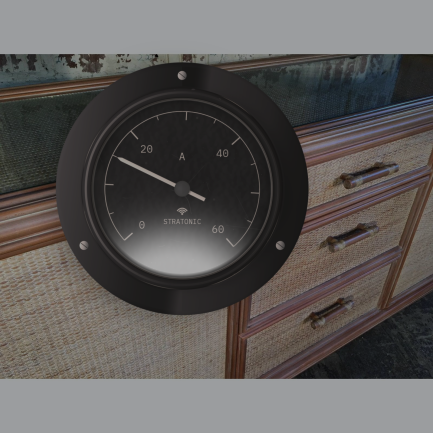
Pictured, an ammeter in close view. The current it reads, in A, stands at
15 A
